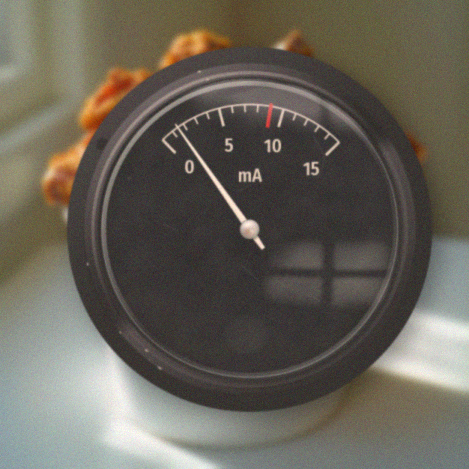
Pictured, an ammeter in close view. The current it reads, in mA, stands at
1.5 mA
